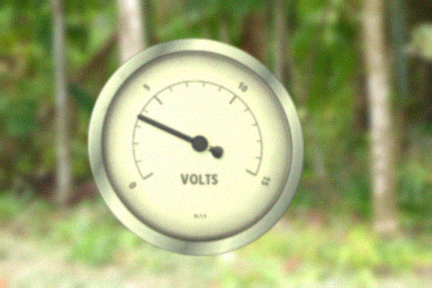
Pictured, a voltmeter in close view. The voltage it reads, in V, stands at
3.5 V
